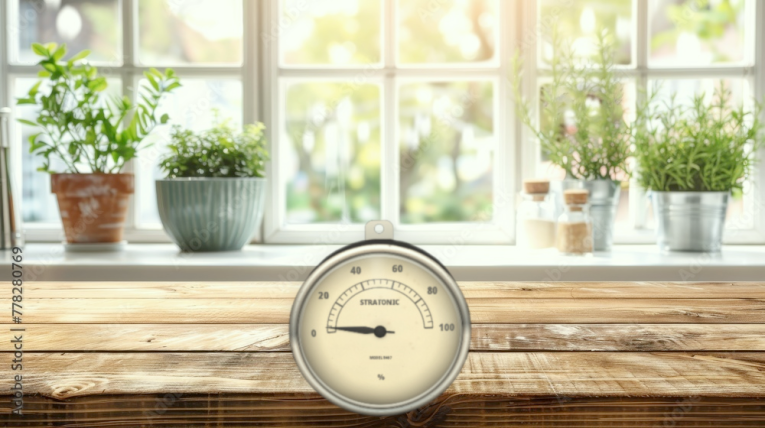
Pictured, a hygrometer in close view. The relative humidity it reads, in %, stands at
4 %
